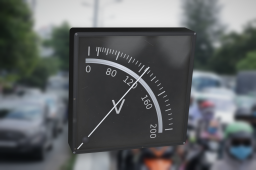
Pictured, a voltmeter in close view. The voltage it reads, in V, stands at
125 V
